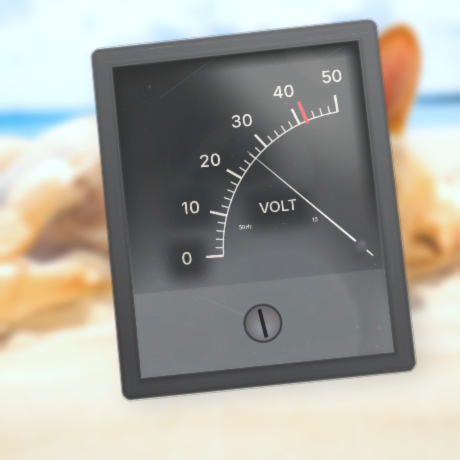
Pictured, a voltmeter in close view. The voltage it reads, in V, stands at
26 V
